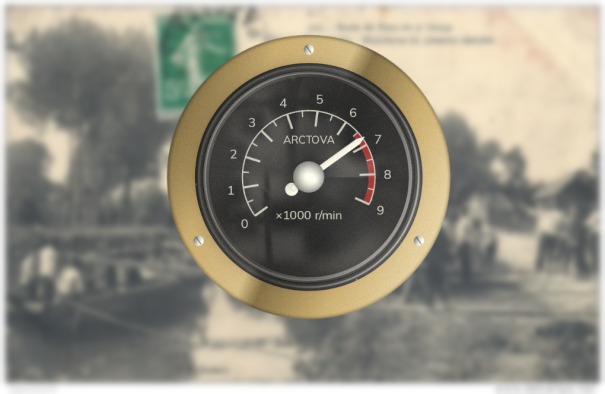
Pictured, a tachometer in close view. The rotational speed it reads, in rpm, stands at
6750 rpm
